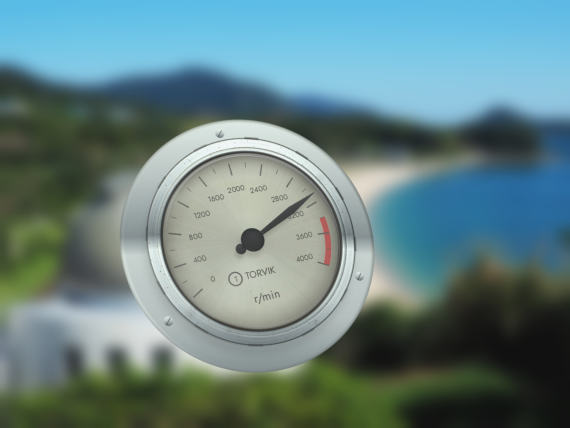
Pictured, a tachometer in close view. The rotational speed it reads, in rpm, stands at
3100 rpm
